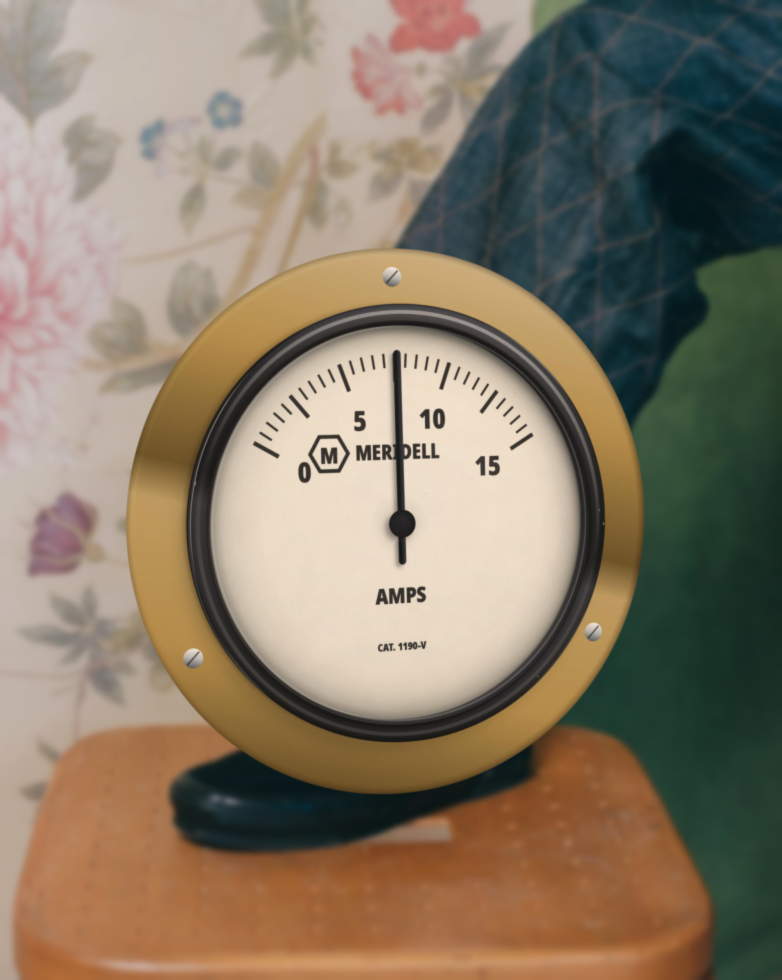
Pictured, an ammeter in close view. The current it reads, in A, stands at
7.5 A
